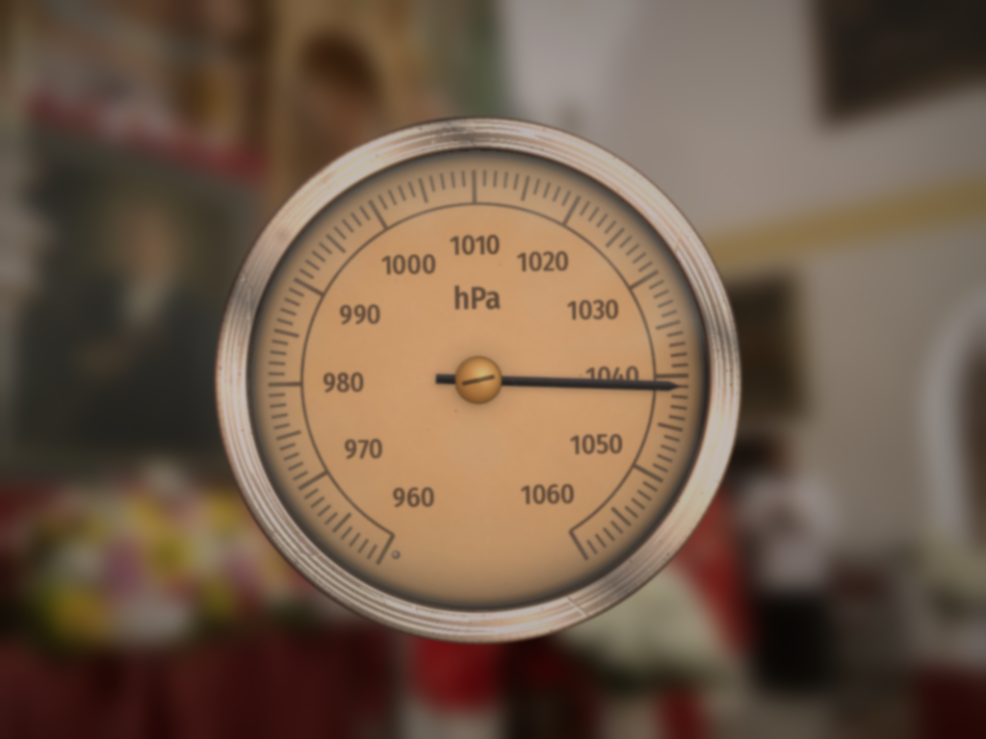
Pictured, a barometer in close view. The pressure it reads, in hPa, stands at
1041 hPa
